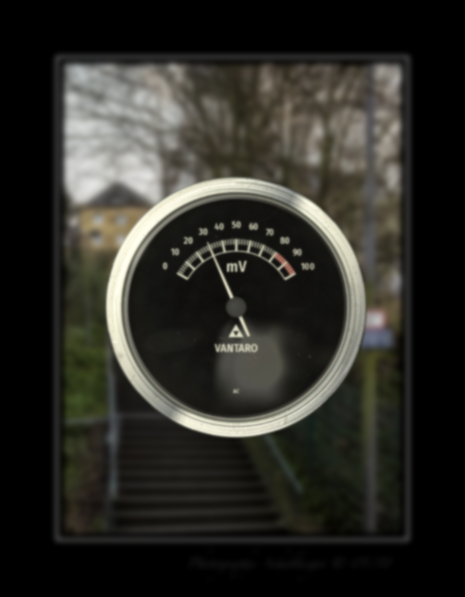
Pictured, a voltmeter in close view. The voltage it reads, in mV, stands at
30 mV
